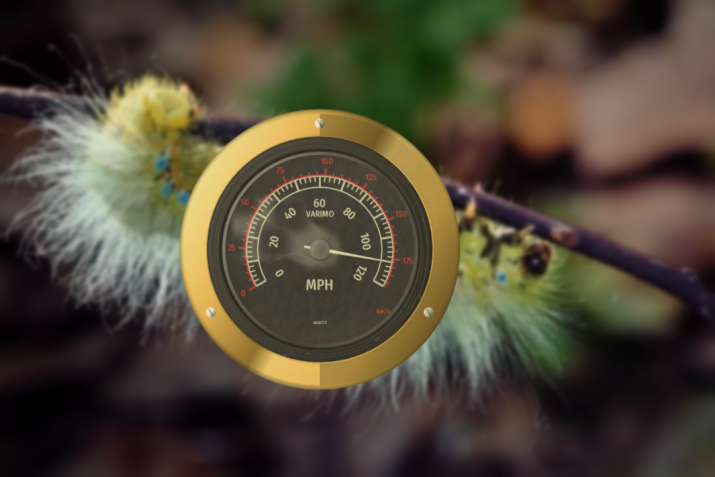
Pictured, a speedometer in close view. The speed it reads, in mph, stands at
110 mph
